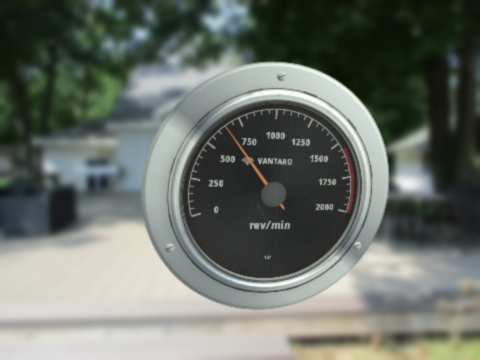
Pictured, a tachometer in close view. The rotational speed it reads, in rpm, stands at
650 rpm
